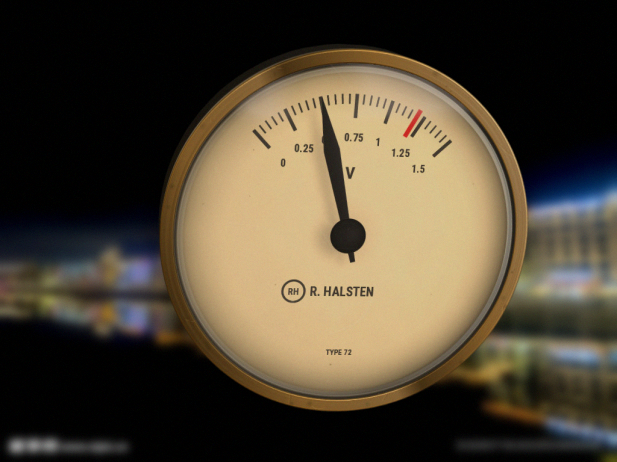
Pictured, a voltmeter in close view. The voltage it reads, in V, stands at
0.5 V
